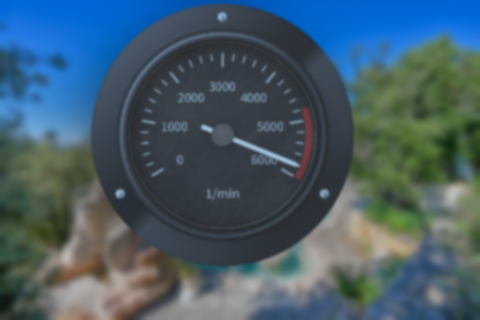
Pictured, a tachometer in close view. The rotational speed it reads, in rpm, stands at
5800 rpm
